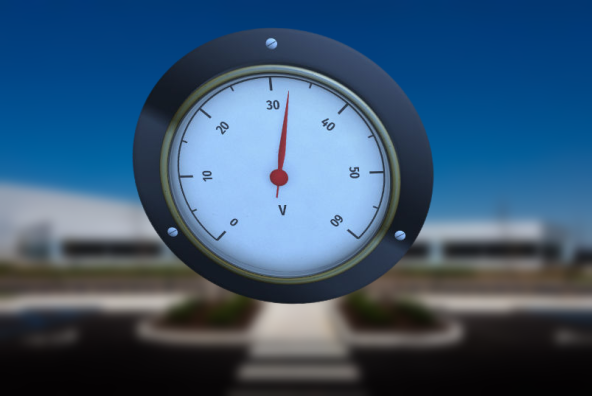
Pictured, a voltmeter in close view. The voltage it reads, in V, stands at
32.5 V
